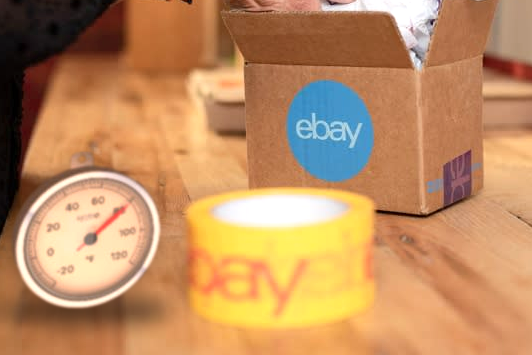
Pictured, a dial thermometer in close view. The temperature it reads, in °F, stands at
80 °F
